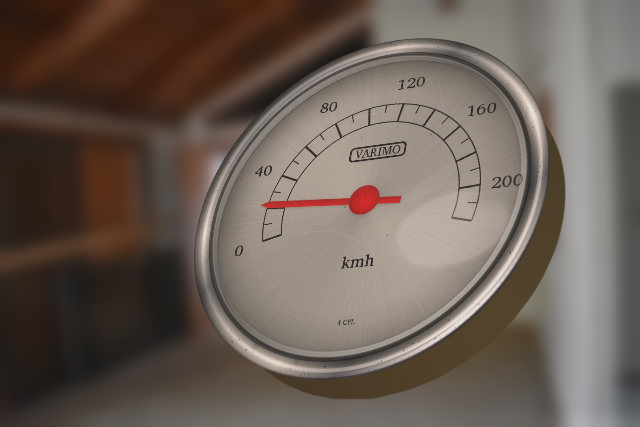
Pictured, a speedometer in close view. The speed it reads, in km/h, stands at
20 km/h
